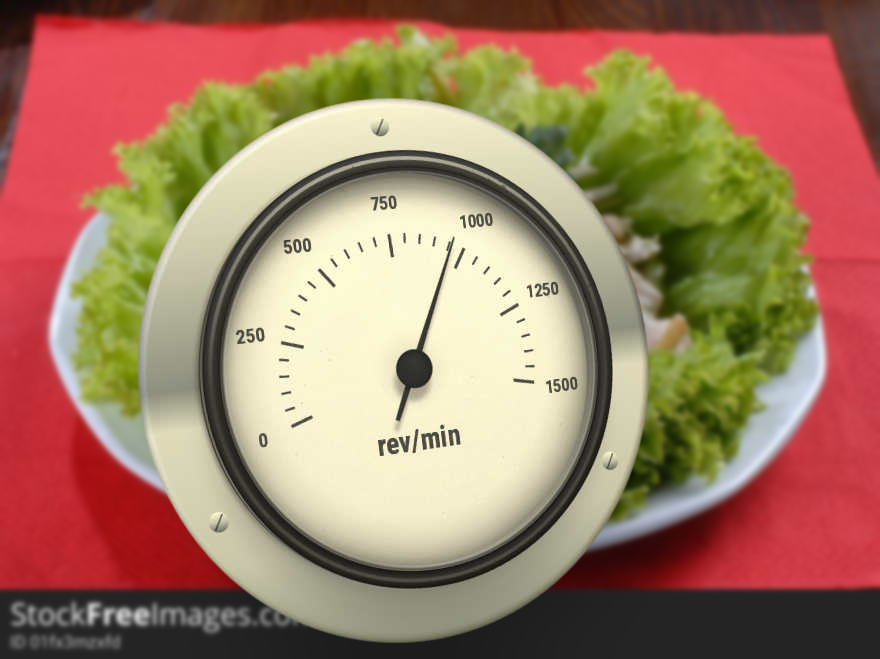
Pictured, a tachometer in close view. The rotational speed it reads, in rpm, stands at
950 rpm
